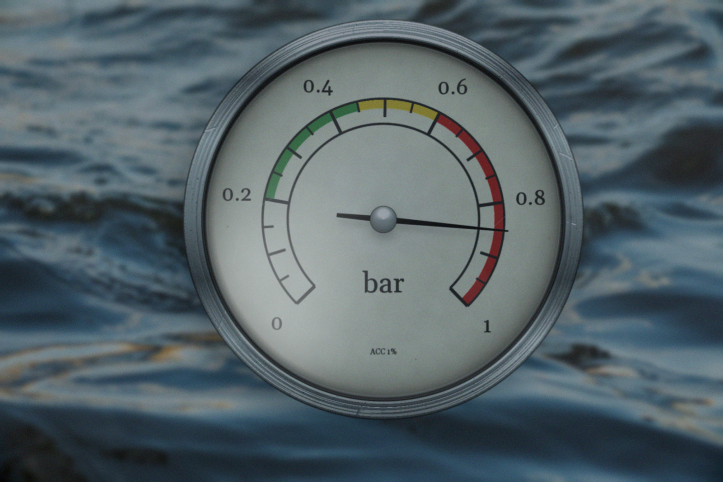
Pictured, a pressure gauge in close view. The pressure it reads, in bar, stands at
0.85 bar
